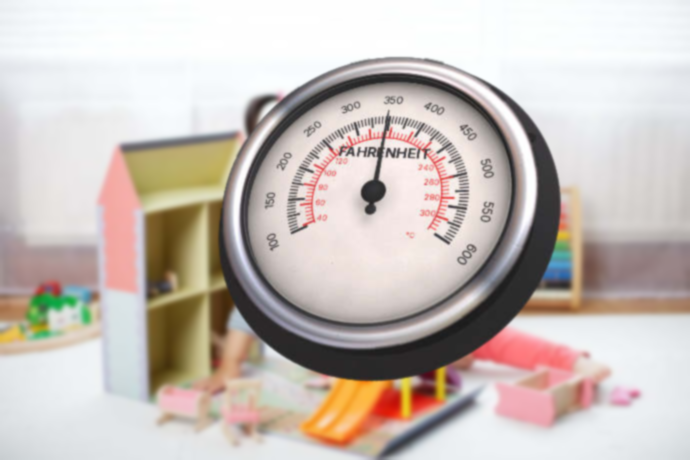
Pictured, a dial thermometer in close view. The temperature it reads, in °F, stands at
350 °F
